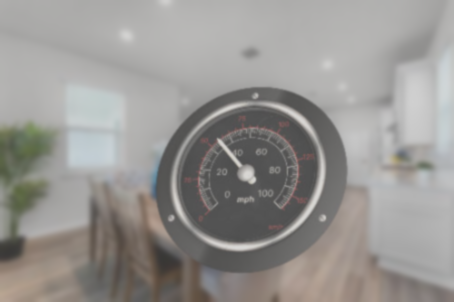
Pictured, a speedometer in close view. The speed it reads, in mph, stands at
35 mph
